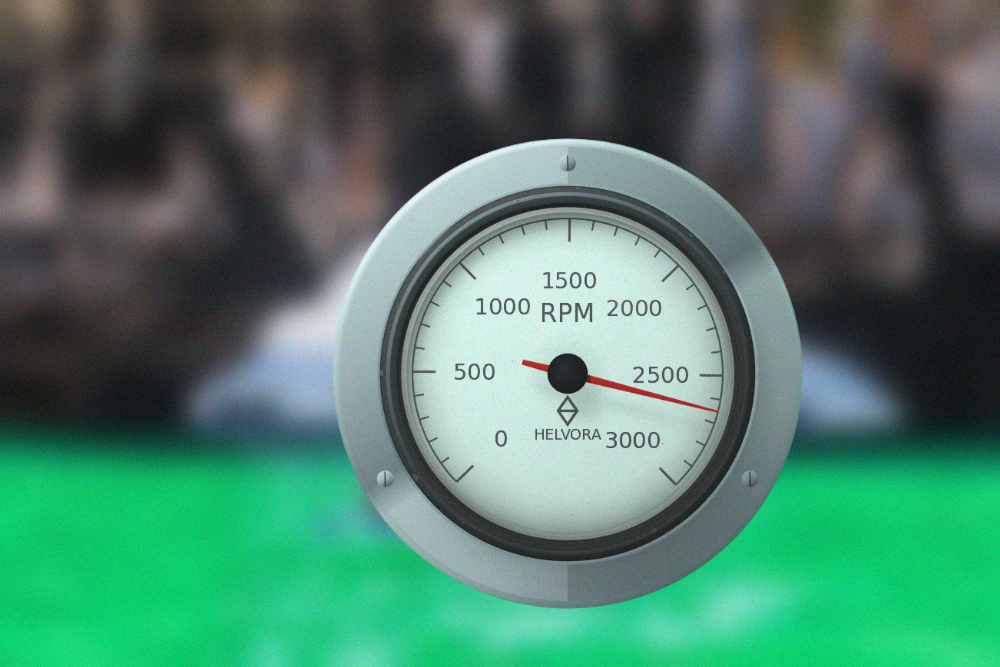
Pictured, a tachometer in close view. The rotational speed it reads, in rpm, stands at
2650 rpm
